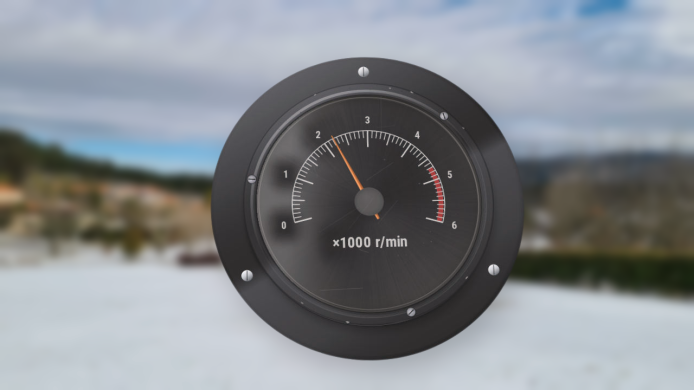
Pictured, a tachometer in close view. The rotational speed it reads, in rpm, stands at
2200 rpm
